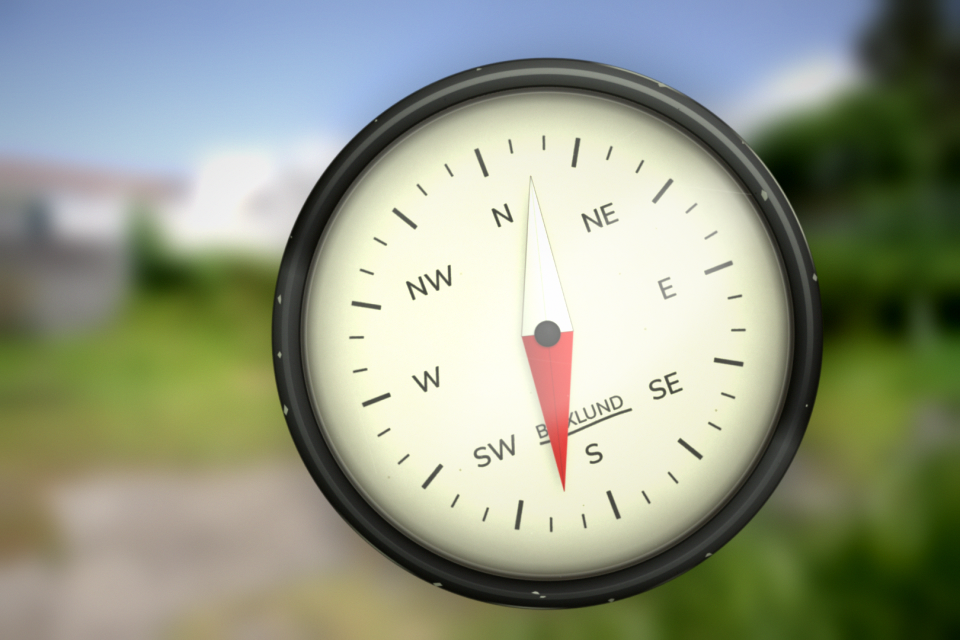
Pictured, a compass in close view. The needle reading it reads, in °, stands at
195 °
